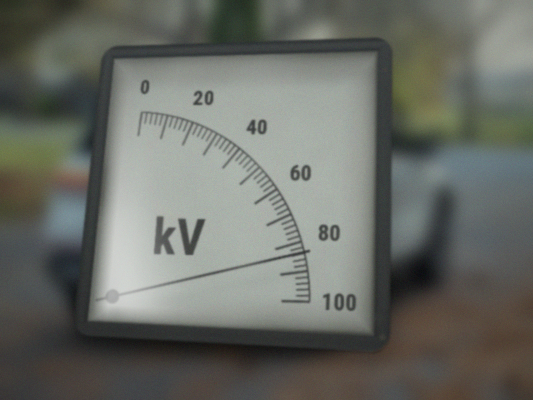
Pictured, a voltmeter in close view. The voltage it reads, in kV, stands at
84 kV
